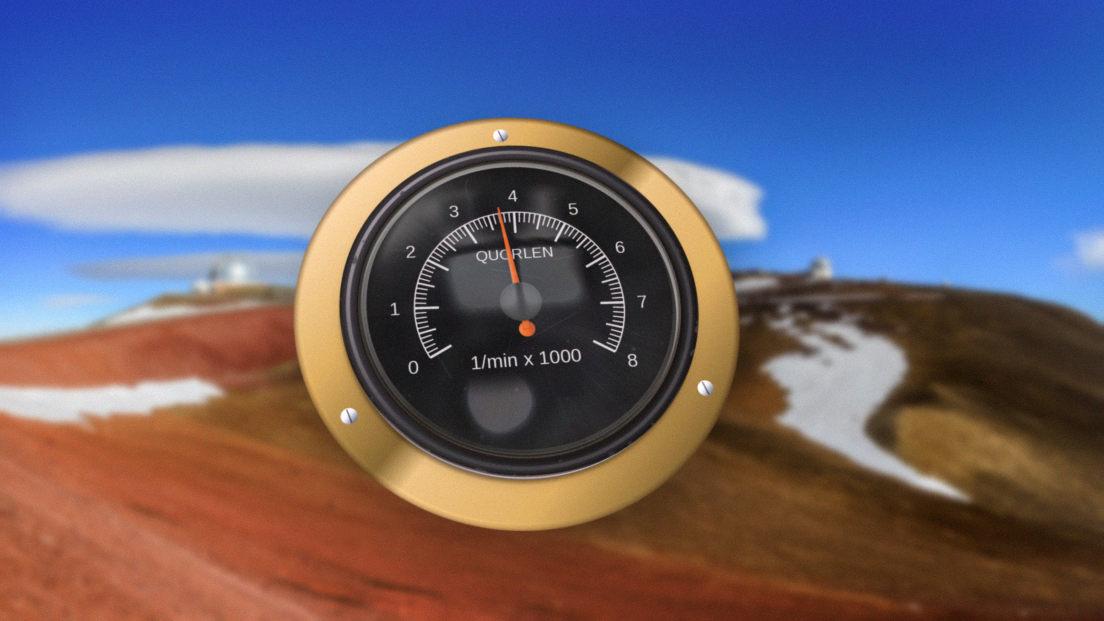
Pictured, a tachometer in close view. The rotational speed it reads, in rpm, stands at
3700 rpm
